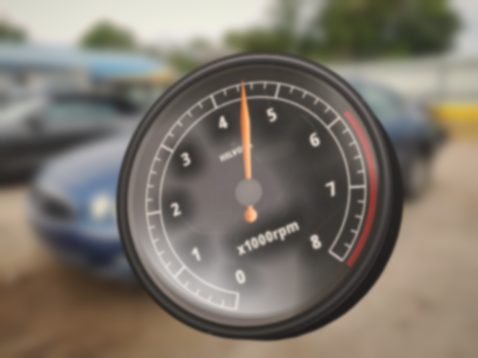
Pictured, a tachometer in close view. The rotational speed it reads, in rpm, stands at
4500 rpm
